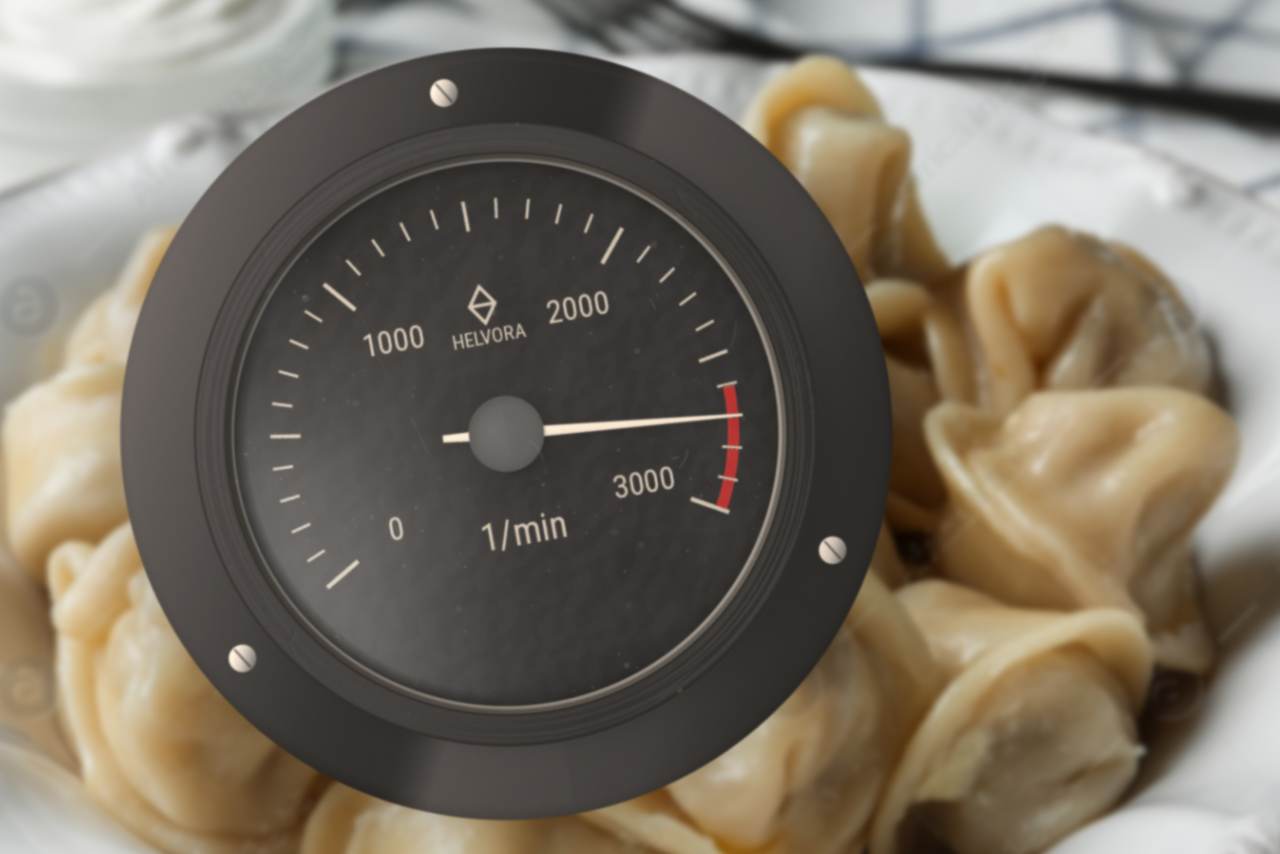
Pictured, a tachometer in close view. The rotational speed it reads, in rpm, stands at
2700 rpm
